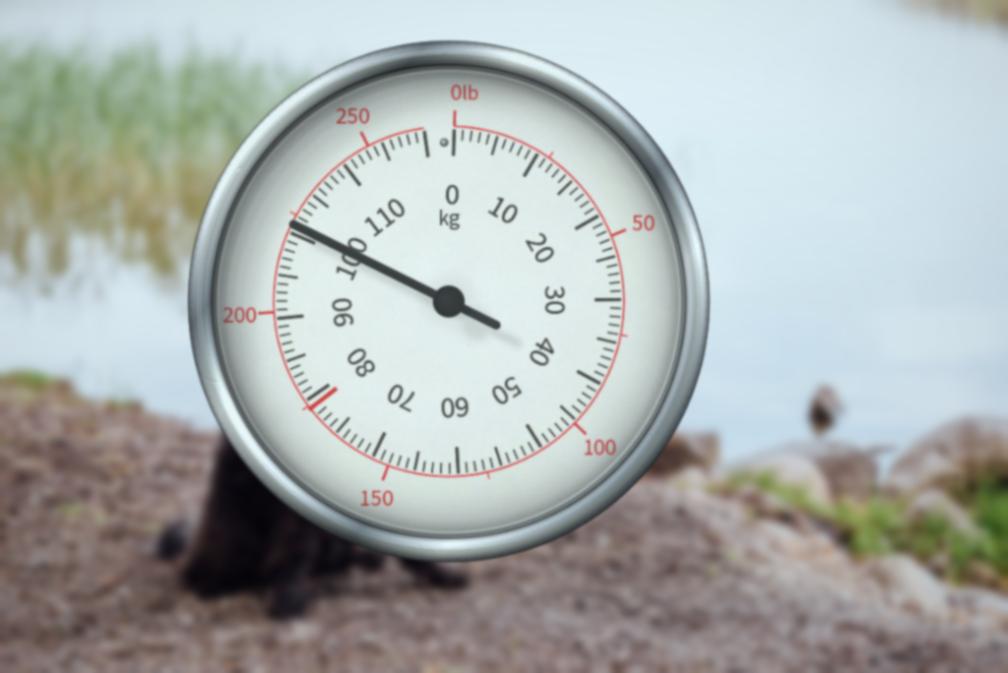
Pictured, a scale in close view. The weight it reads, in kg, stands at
101 kg
